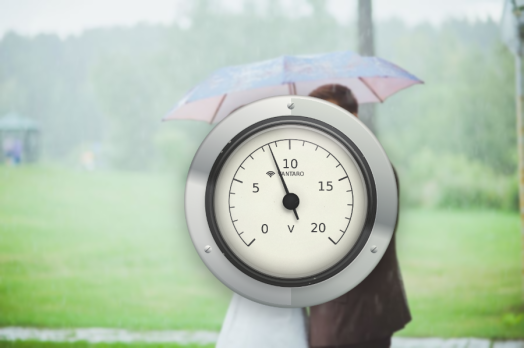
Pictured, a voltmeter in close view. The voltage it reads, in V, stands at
8.5 V
